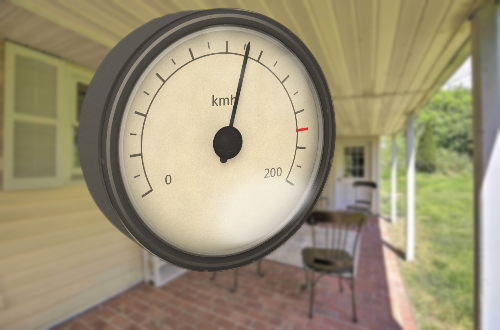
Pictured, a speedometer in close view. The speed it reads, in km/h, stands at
110 km/h
